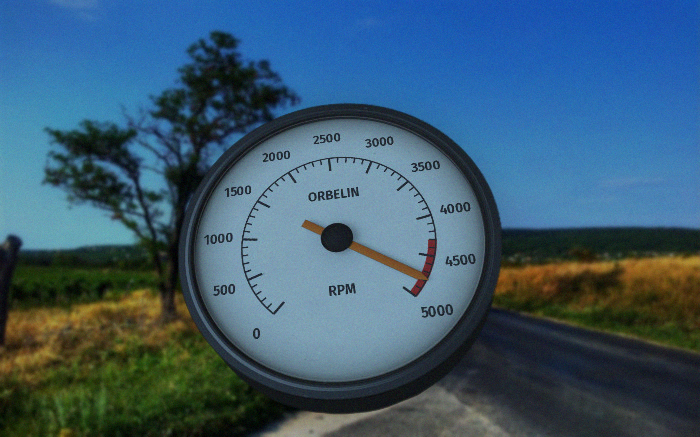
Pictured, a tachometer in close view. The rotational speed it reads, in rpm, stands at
4800 rpm
